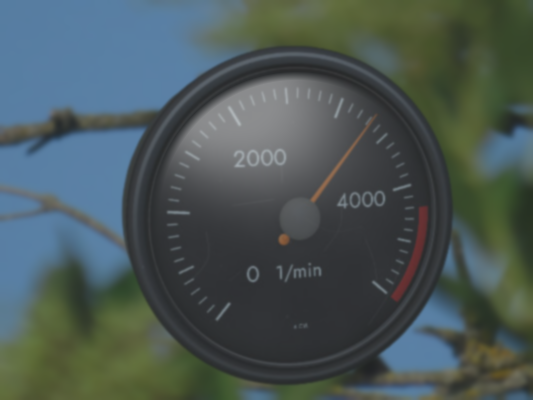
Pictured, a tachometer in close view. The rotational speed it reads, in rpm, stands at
3300 rpm
